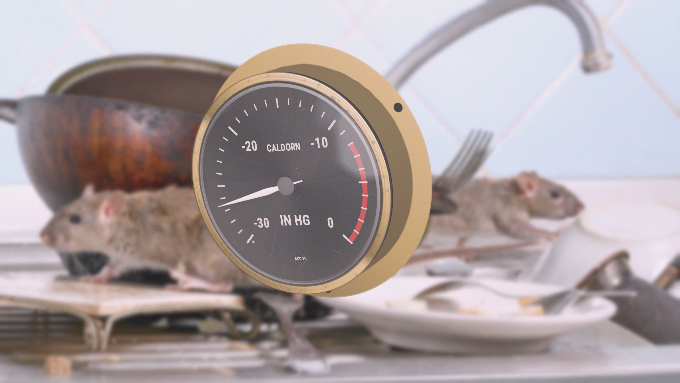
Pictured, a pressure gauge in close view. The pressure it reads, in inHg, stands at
-26.5 inHg
